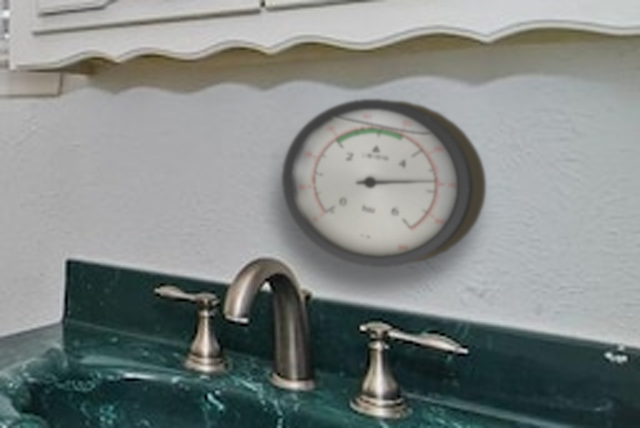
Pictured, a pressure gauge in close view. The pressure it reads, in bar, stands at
4.75 bar
